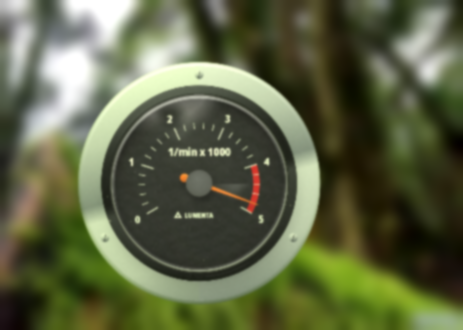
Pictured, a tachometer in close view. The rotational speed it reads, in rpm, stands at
4800 rpm
